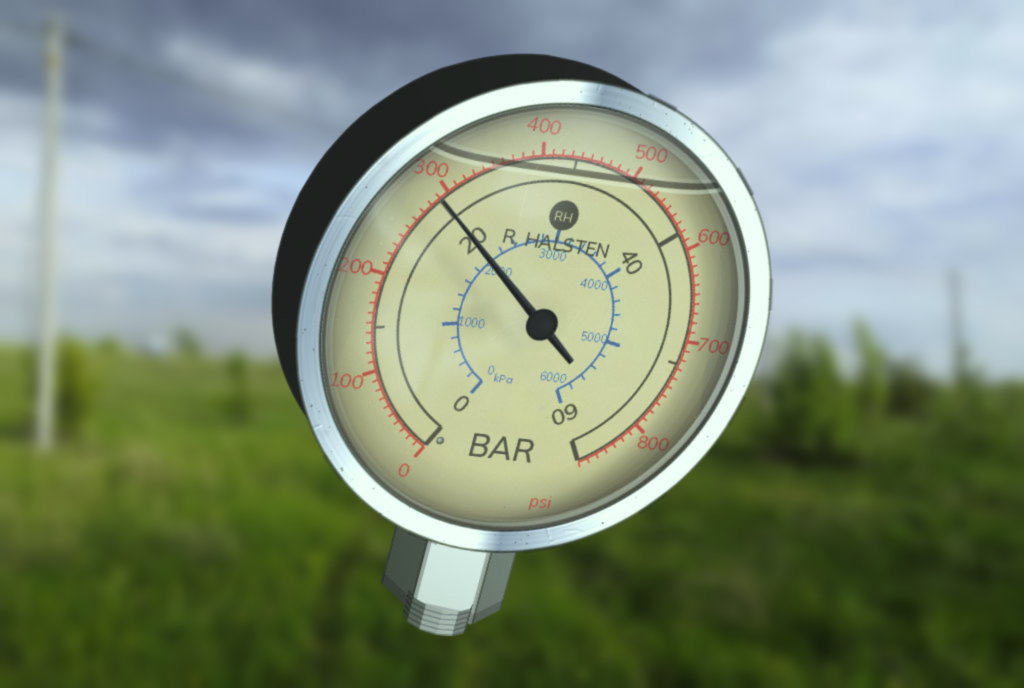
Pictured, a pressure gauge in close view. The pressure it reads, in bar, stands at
20 bar
